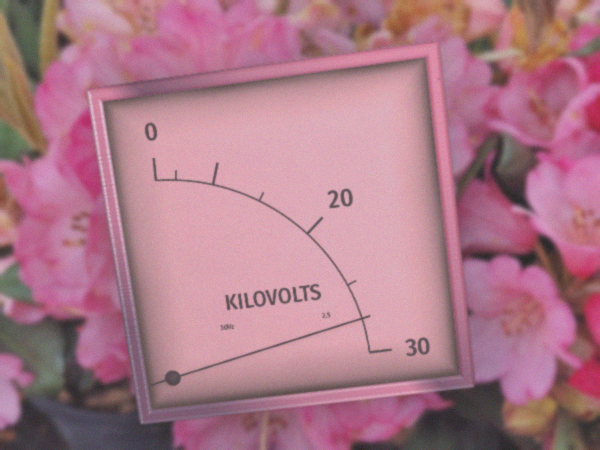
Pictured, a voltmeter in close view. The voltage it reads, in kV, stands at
27.5 kV
